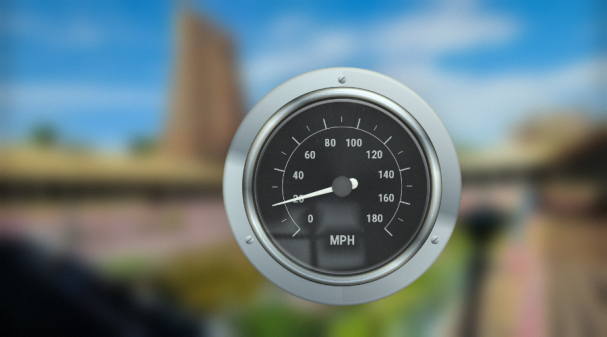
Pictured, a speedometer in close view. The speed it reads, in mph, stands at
20 mph
